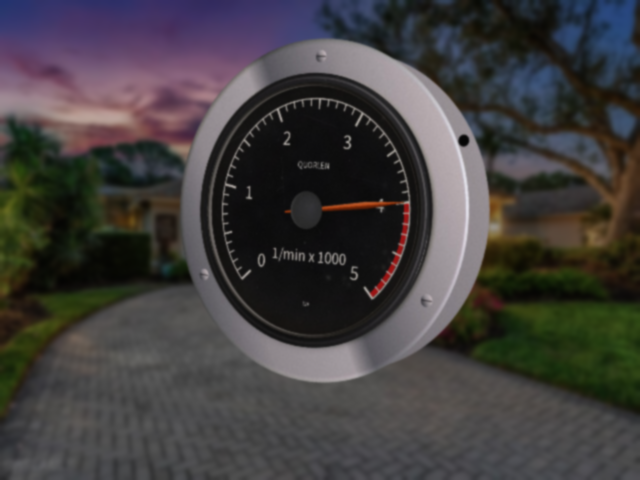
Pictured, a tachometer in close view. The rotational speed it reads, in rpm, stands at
4000 rpm
